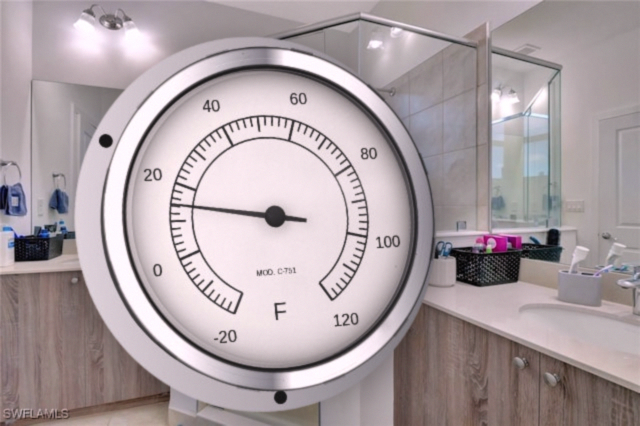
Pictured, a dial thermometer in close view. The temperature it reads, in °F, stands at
14 °F
